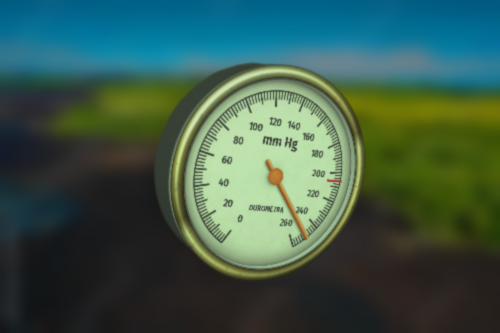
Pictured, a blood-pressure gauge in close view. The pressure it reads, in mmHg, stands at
250 mmHg
